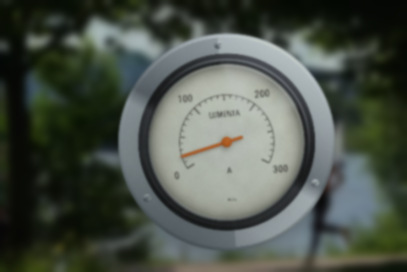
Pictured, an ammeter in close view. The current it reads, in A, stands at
20 A
